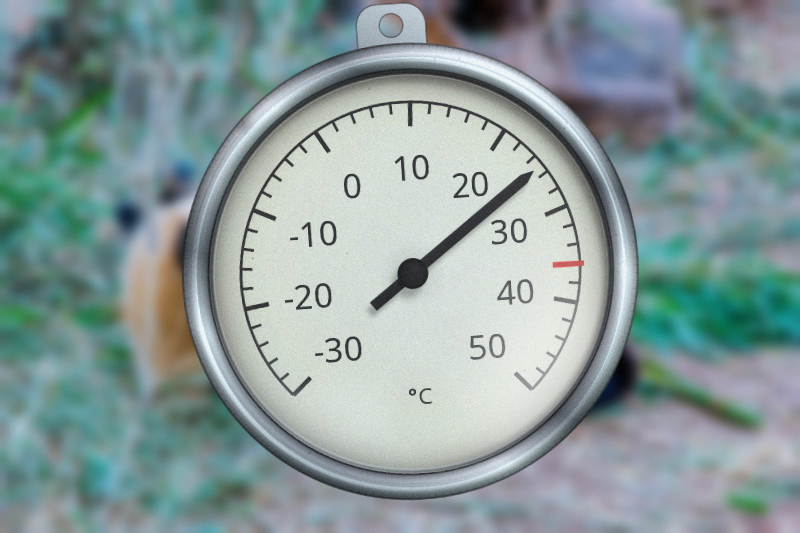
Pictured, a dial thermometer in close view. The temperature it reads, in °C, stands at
25 °C
